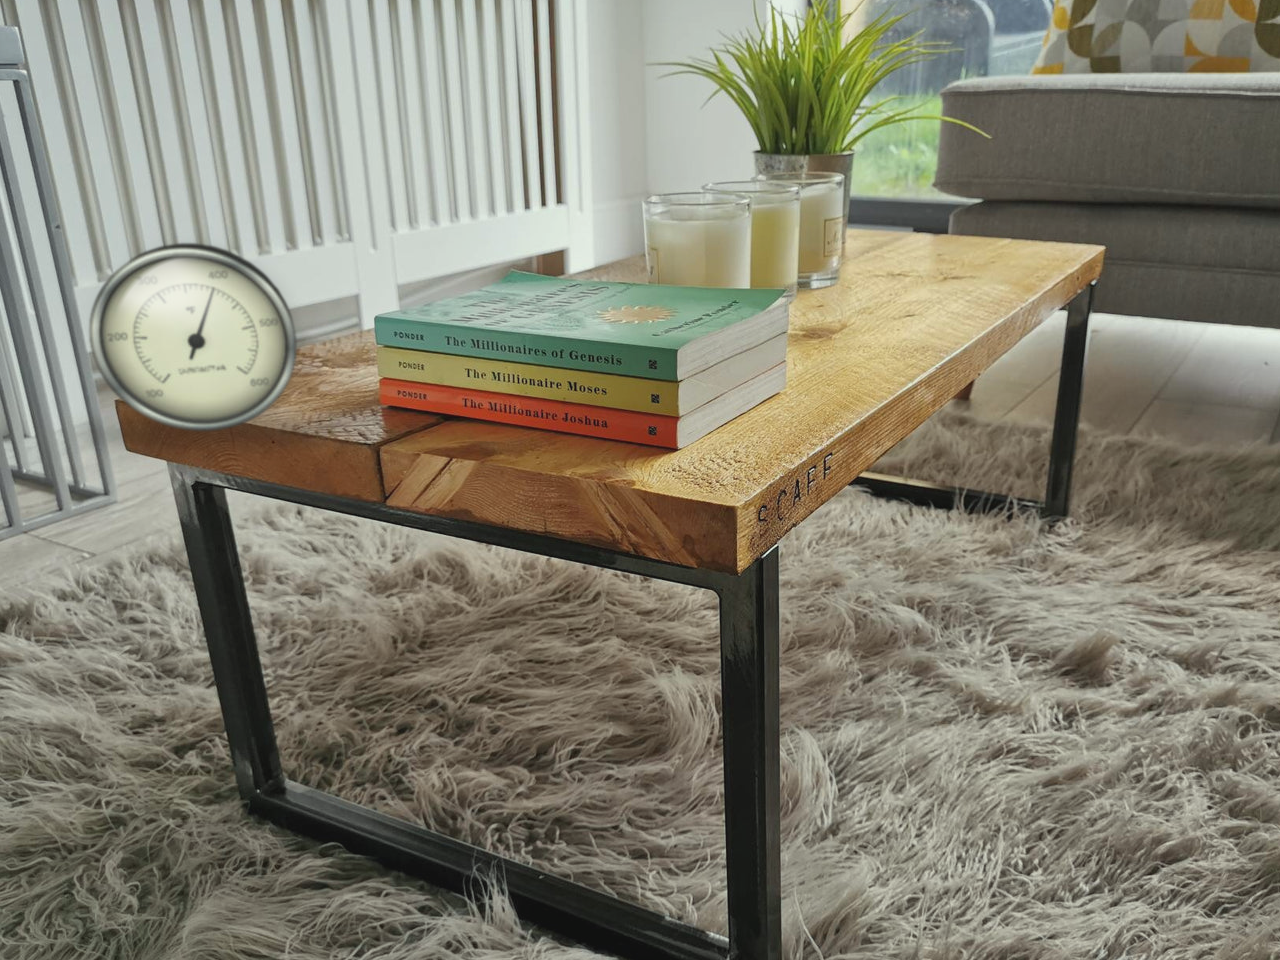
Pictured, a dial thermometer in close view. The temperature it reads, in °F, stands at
400 °F
